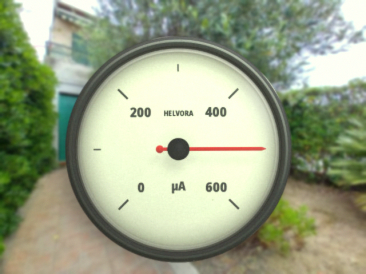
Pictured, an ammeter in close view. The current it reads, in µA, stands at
500 µA
